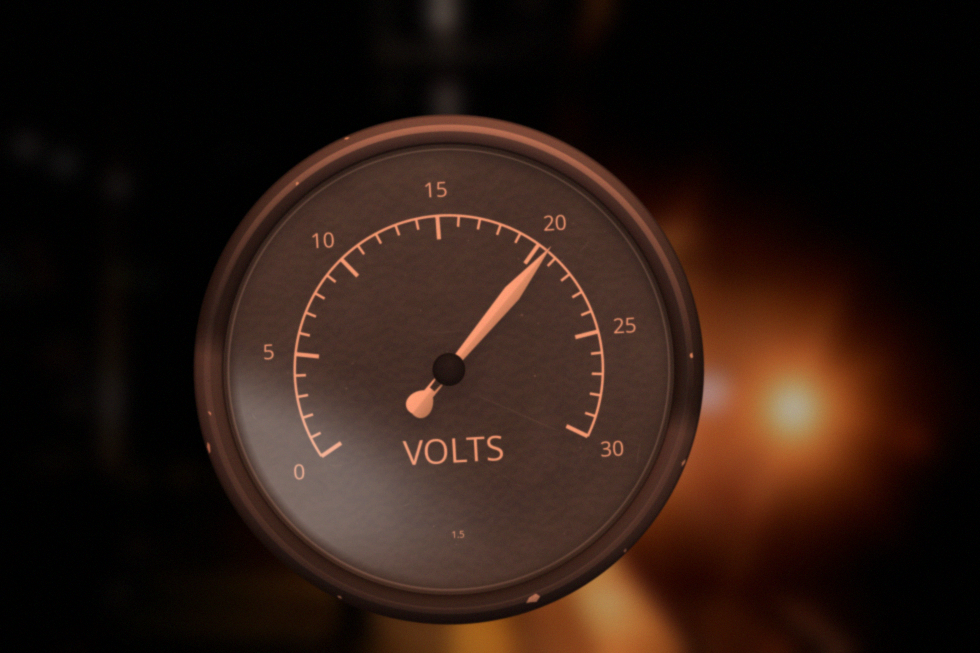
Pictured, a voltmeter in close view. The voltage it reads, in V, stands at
20.5 V
